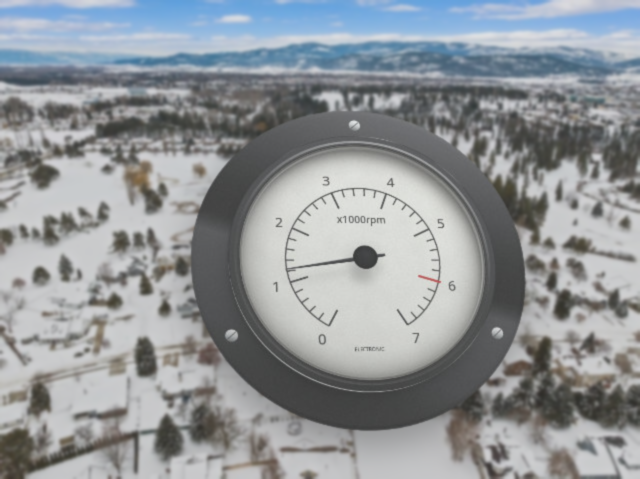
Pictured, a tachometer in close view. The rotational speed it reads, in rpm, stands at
1200 rpm
